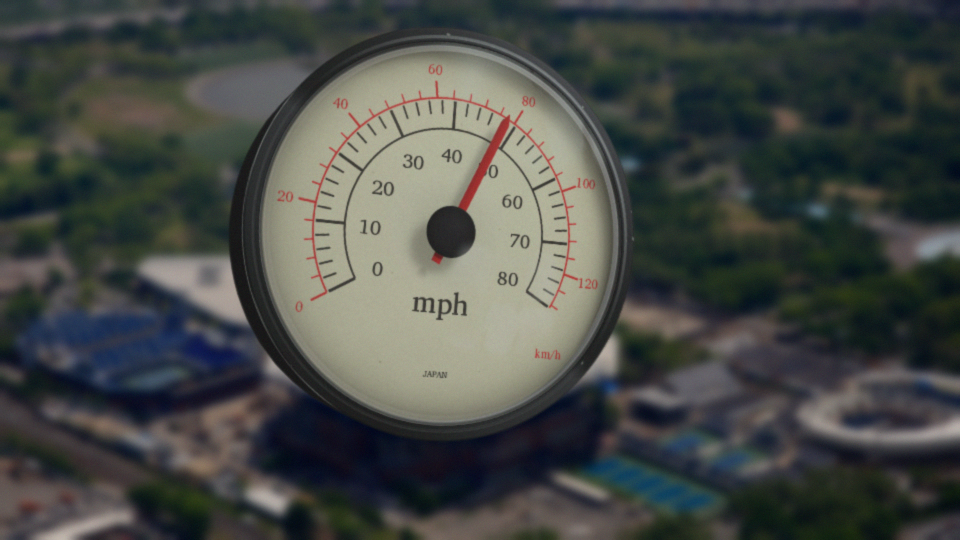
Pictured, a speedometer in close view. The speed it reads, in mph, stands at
48 mph
